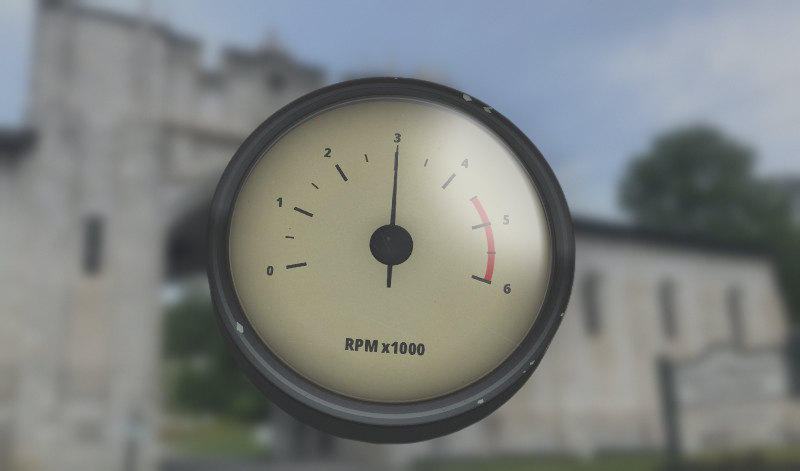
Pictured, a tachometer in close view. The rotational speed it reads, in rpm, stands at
3000 rpm
